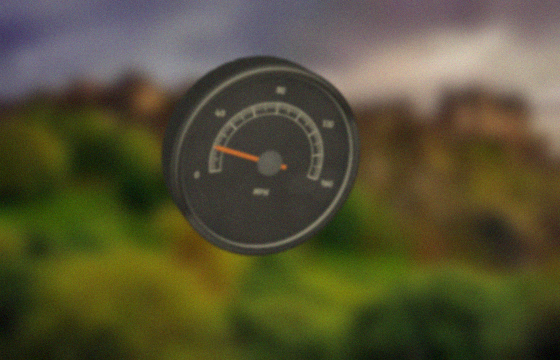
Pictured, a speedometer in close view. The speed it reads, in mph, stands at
20 mph
